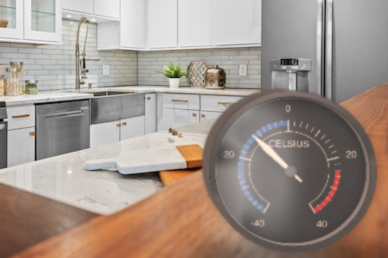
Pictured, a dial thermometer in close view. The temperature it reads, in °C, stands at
-12 °C
